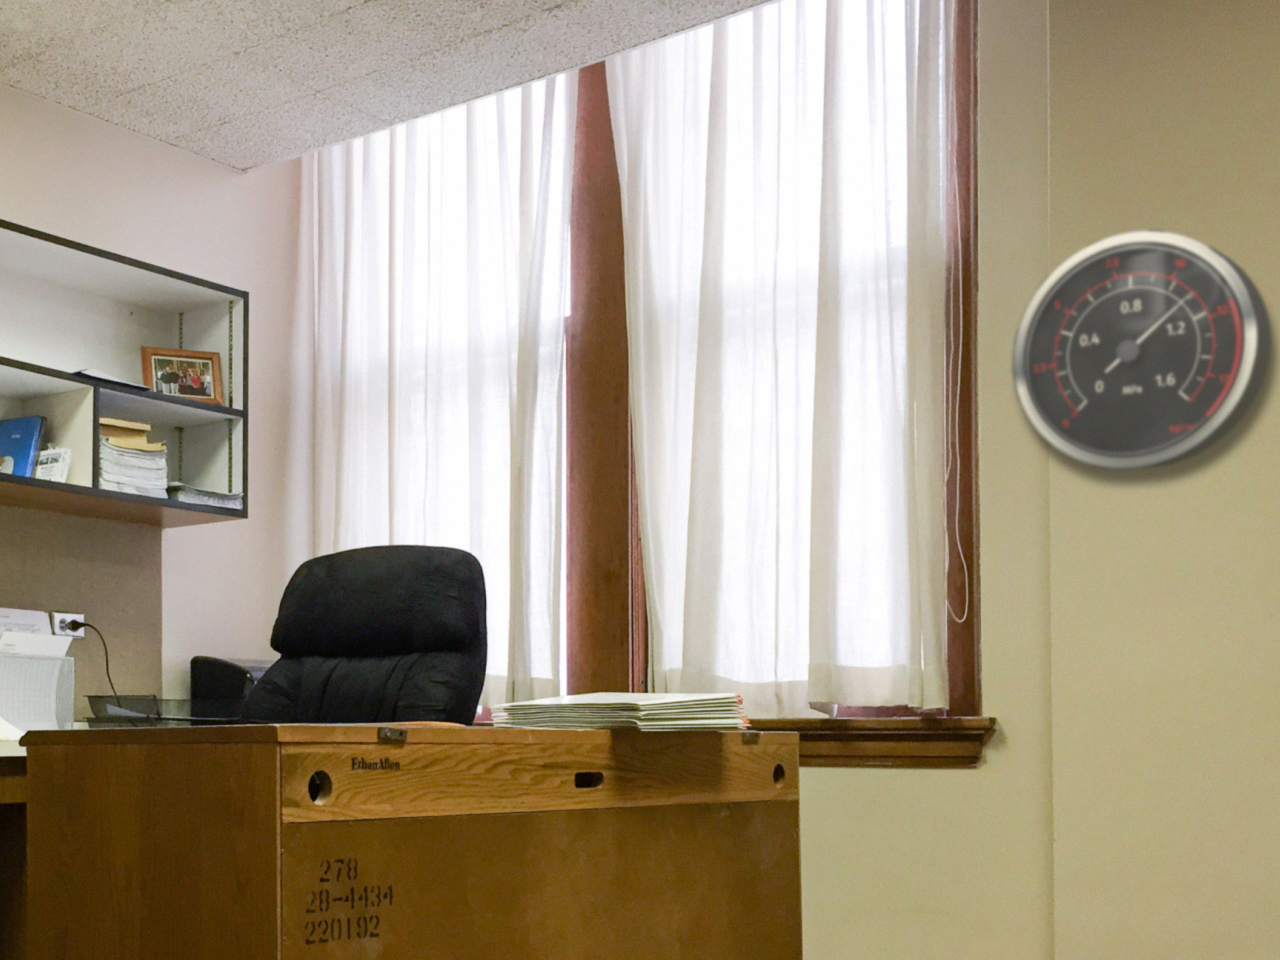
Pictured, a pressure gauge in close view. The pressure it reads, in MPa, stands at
1.1 MPa
